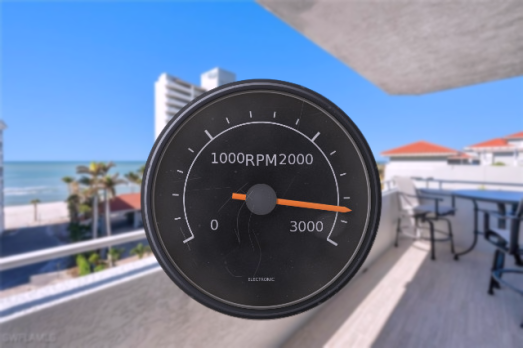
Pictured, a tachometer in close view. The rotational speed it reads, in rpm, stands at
2700 rpm
